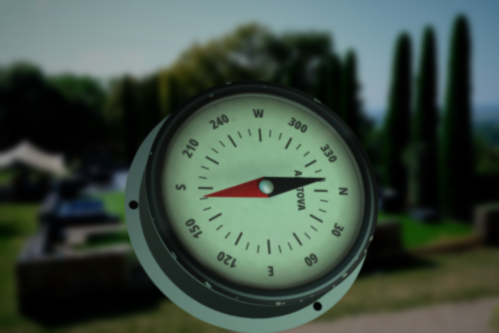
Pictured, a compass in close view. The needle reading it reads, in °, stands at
170 °
